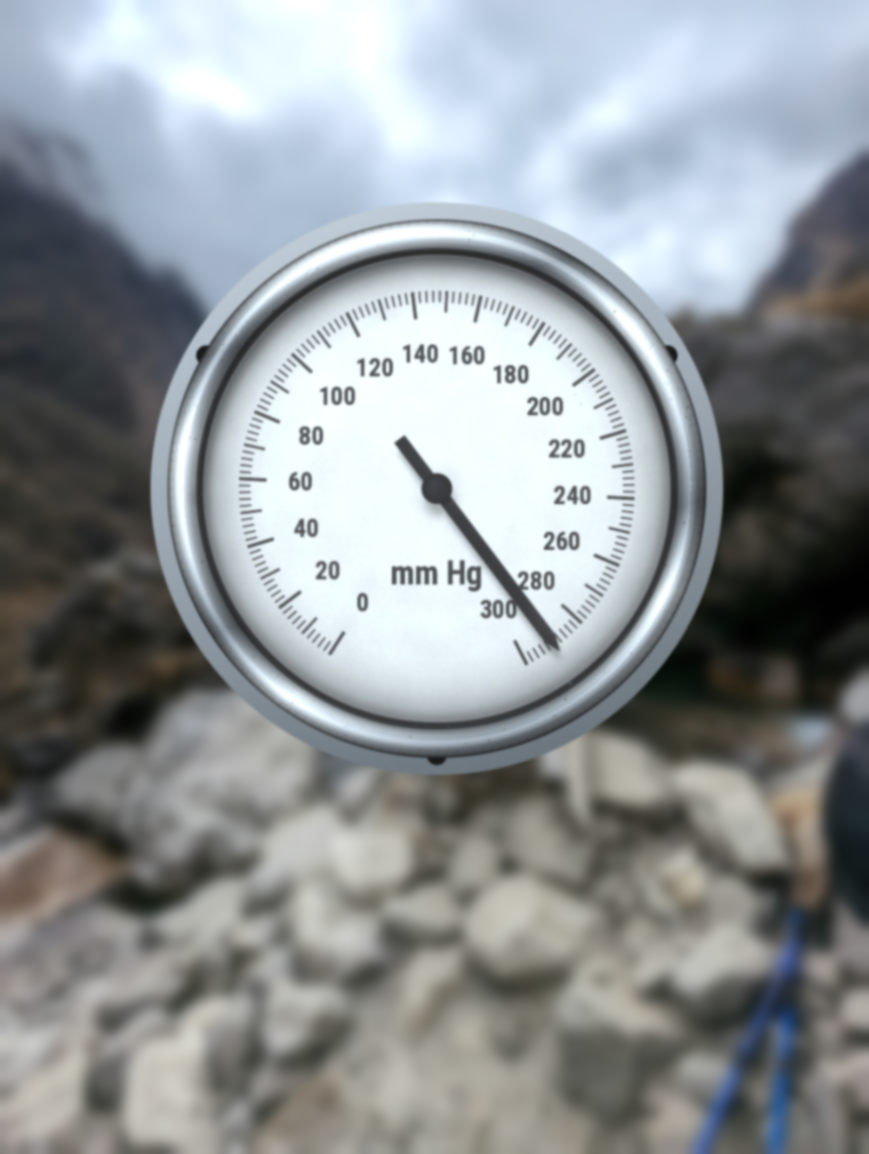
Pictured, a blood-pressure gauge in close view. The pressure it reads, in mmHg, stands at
290 mmHg
